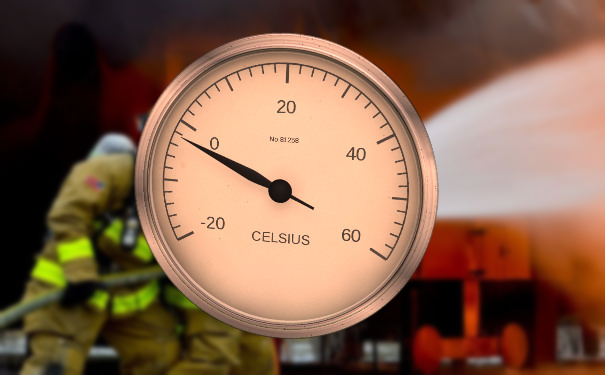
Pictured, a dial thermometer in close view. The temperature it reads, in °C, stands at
-2 °C
